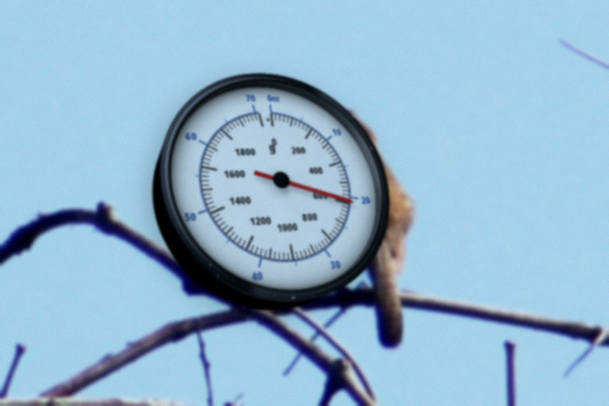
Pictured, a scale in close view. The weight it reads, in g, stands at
600 g
